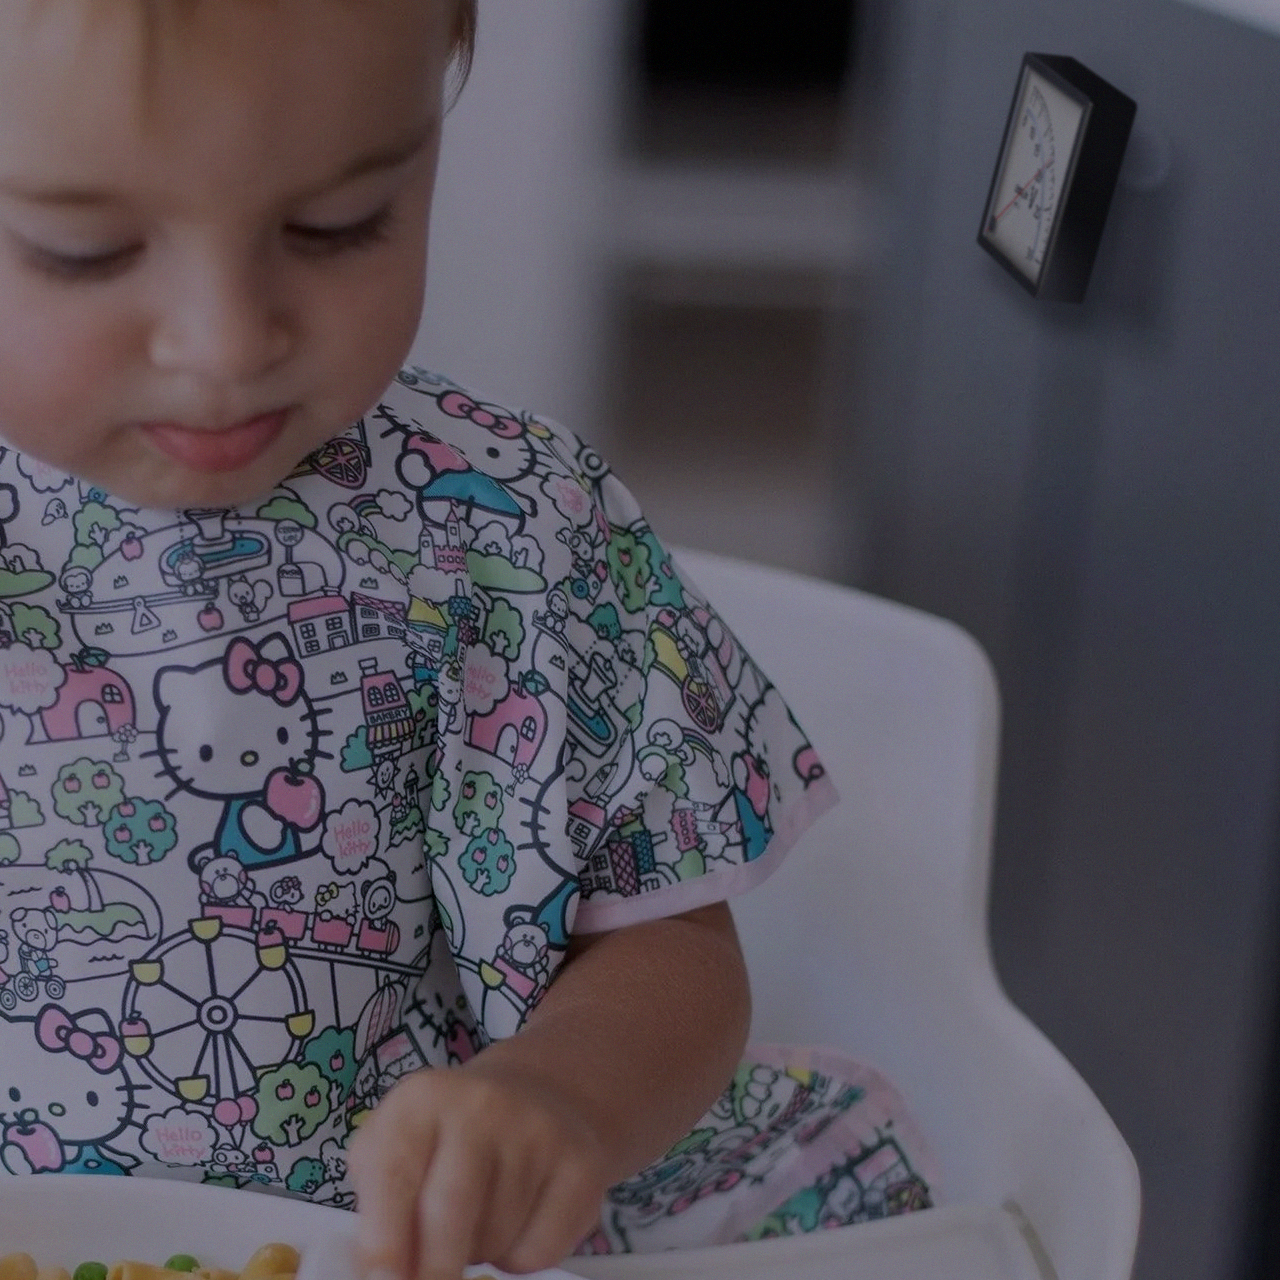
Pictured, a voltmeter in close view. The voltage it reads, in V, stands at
20 V
